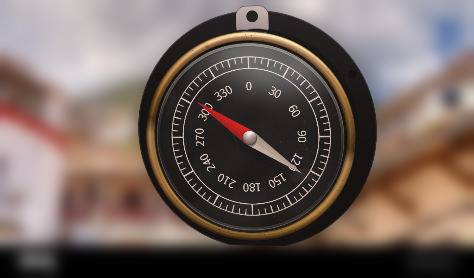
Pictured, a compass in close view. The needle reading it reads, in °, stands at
305 °
